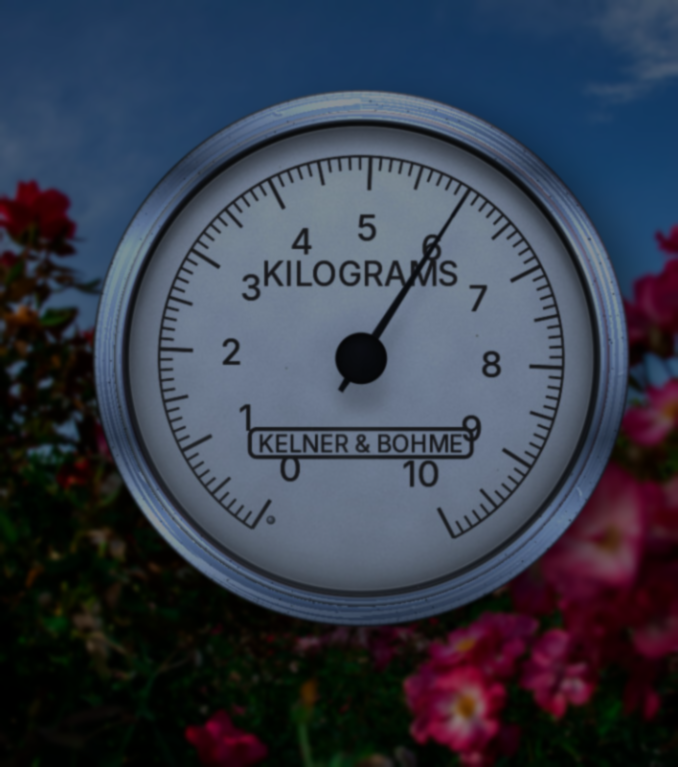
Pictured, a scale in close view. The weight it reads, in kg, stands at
6 kg
